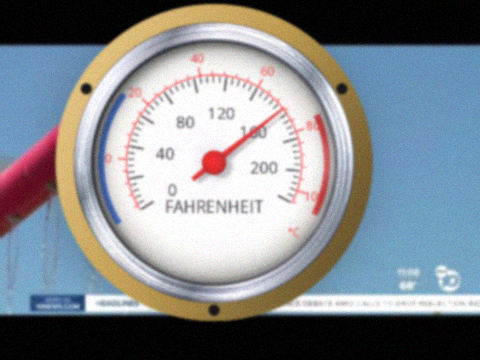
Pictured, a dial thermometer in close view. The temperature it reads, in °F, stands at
160 °F
